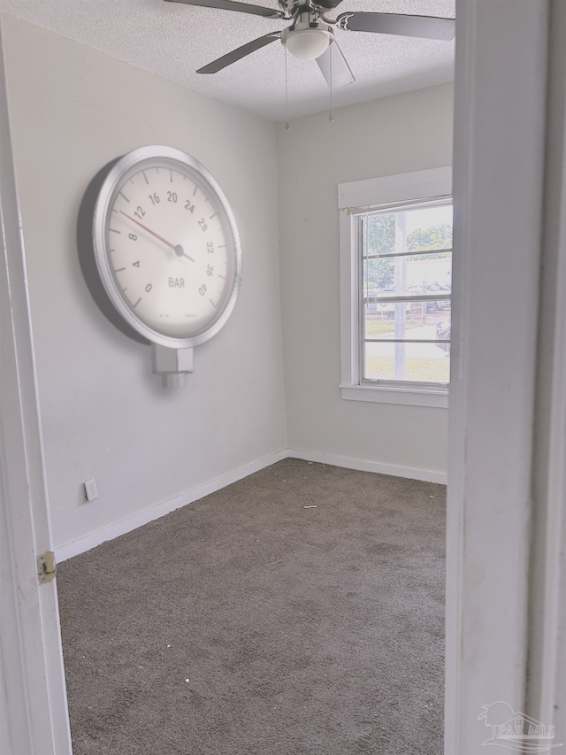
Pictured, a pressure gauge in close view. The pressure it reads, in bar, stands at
10 bar
